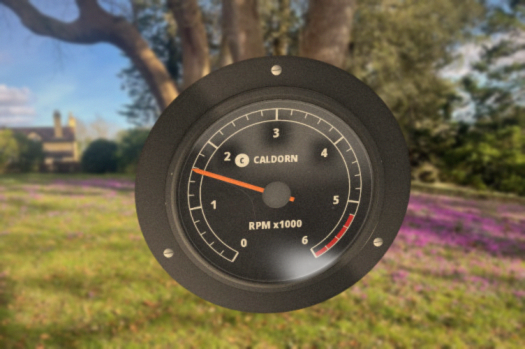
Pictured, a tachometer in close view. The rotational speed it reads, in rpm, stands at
1600 rpm
